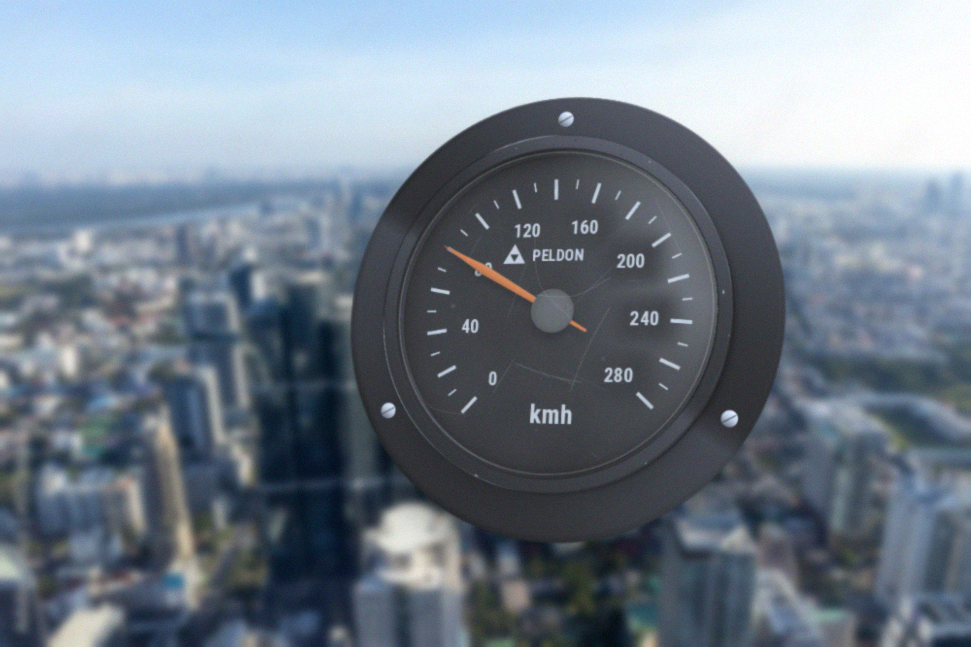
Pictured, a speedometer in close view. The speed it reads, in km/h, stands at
80 km/h
